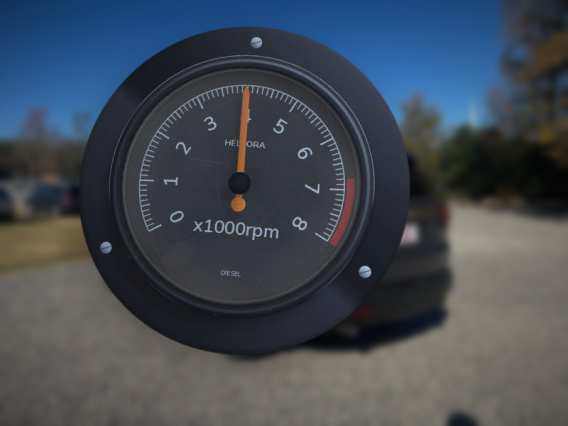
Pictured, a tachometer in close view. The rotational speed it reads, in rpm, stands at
4000 rpm
